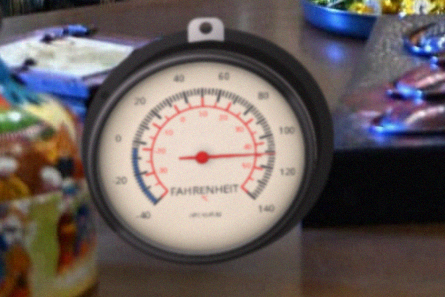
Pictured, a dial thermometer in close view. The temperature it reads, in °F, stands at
110 °F
